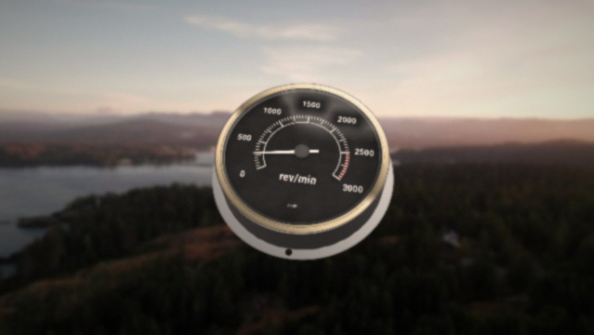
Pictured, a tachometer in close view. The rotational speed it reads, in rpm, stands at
250 rpm
